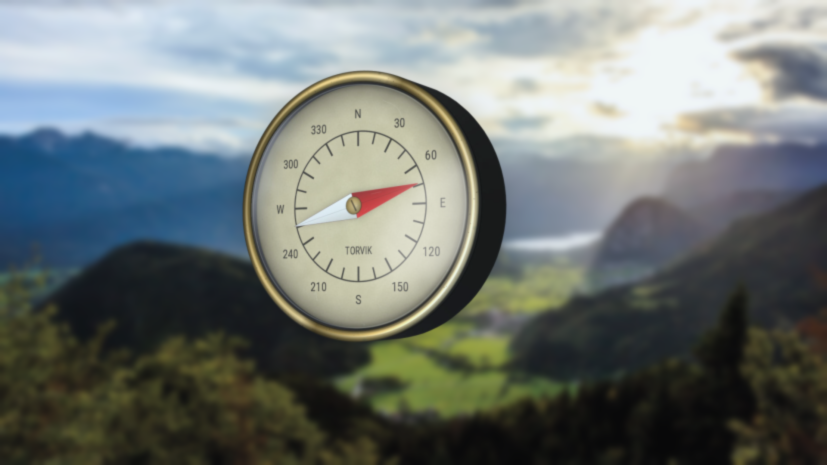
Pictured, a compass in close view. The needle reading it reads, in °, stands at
75 °
